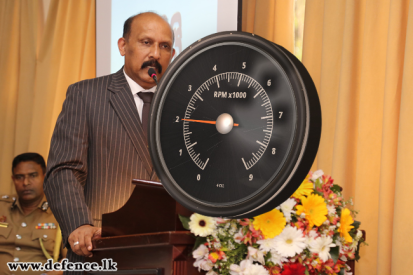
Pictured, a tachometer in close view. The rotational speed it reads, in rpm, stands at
2000 rpm
